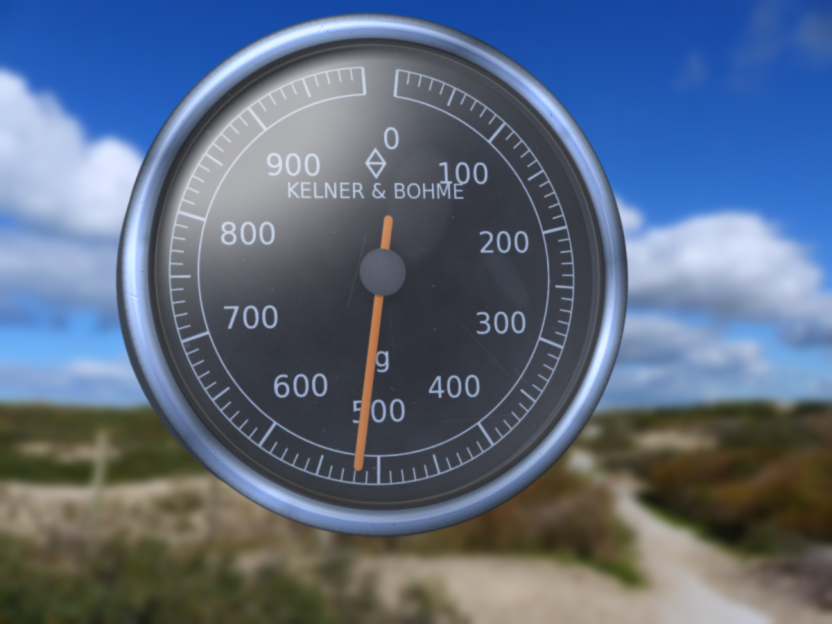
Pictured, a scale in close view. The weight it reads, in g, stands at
520 g
